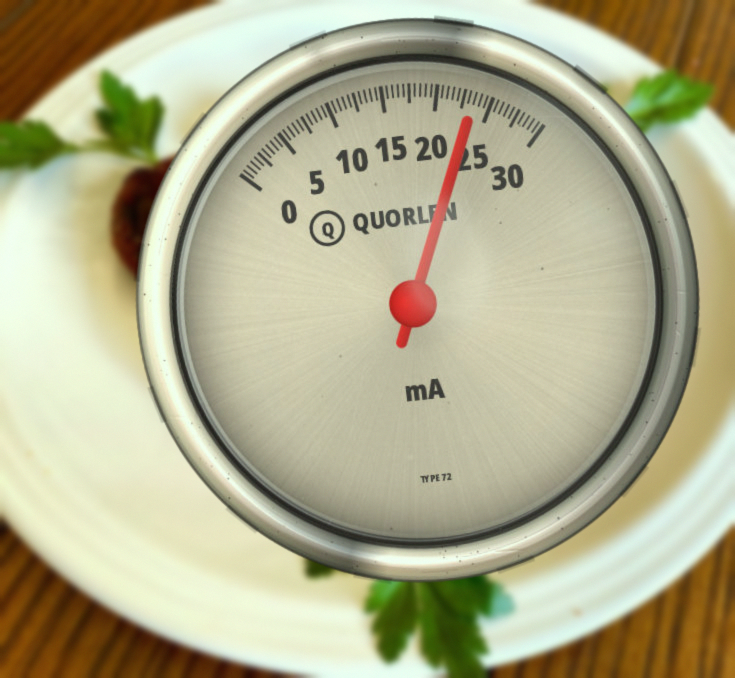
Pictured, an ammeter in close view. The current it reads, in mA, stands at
23.5 mA
